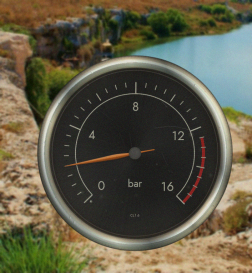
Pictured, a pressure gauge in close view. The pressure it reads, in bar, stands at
2 bar
